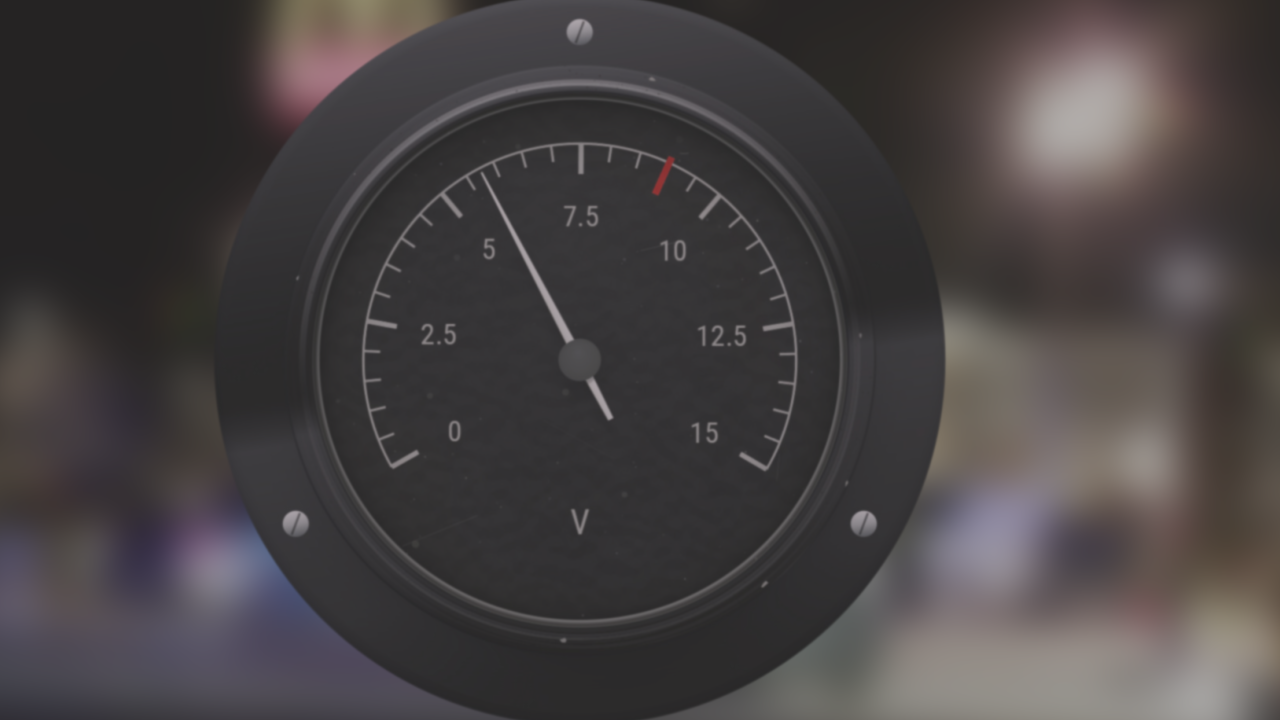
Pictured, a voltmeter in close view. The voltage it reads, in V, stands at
5.75 V
